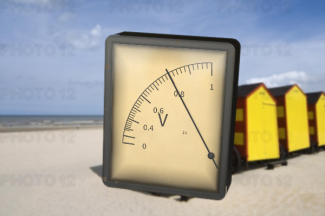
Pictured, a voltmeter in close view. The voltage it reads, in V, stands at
0.8 V
